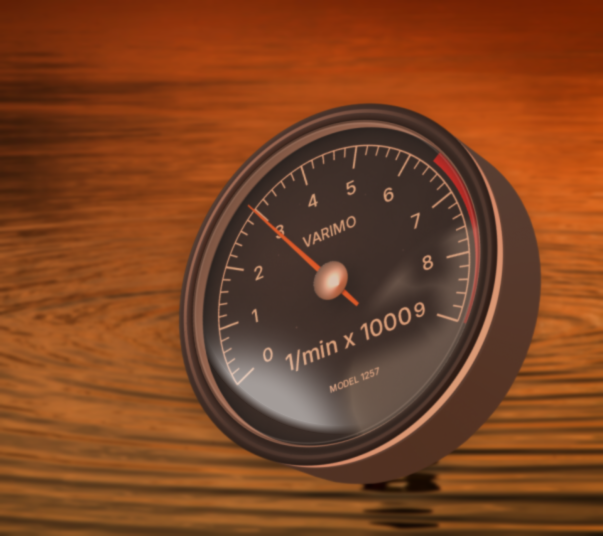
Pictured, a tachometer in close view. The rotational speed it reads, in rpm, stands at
3000 rpm
